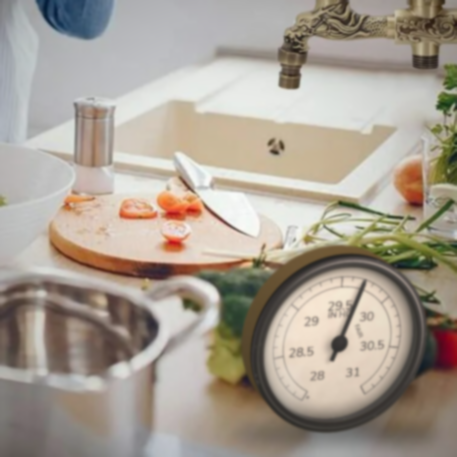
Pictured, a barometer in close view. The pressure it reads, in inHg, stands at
29.7 inHg
